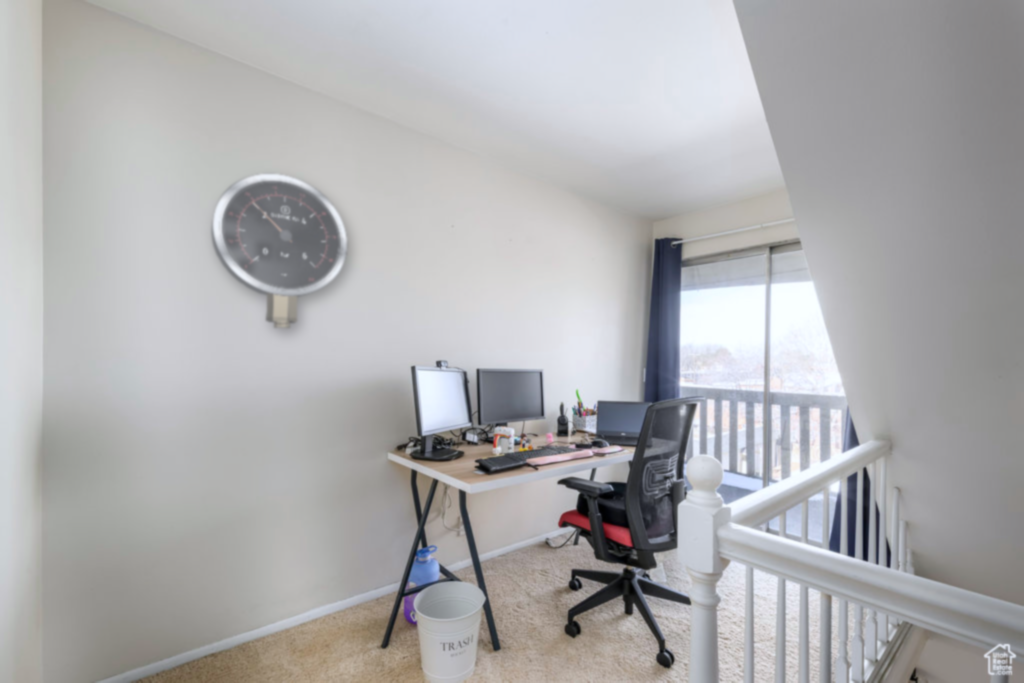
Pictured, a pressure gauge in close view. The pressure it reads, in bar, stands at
2 bar
